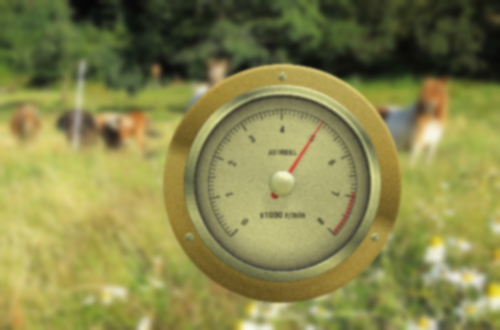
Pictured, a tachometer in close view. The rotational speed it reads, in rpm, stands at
5000 rpm
